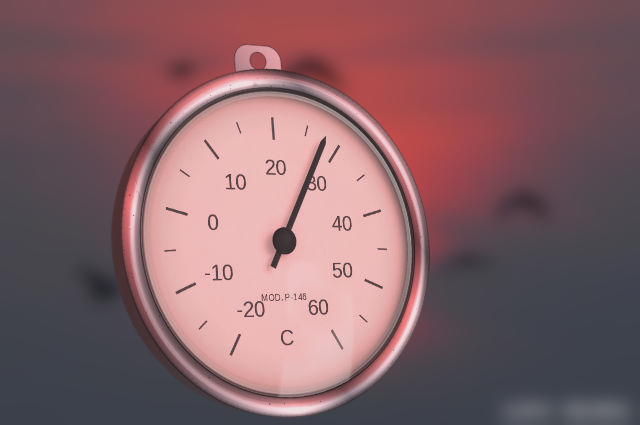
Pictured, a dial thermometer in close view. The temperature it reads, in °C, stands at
27.5 °C
